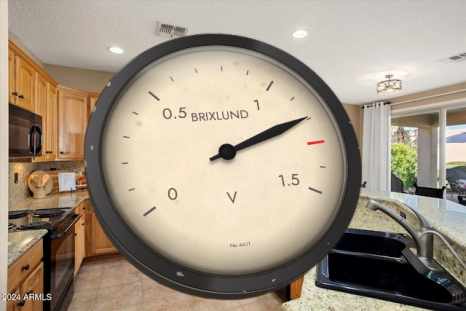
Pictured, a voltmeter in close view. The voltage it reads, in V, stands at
1.2 V
